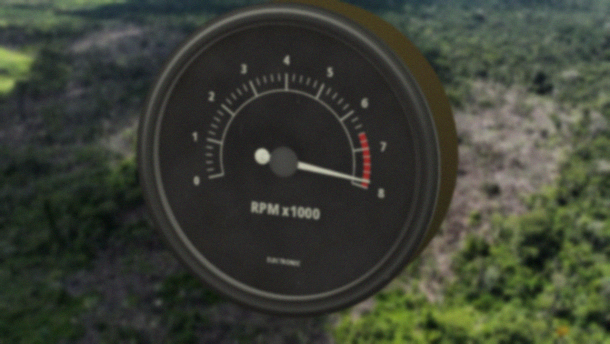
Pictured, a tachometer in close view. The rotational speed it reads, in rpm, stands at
7800 rpm
